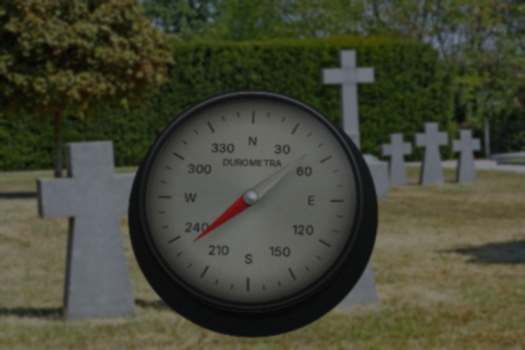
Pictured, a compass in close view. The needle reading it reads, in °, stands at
230 °
